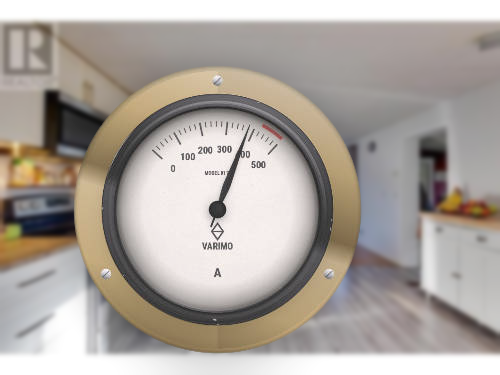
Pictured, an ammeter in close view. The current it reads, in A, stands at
380 A
